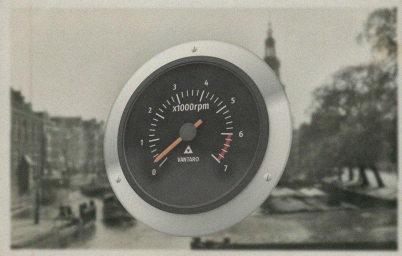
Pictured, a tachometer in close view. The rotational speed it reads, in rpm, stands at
200 rpm
